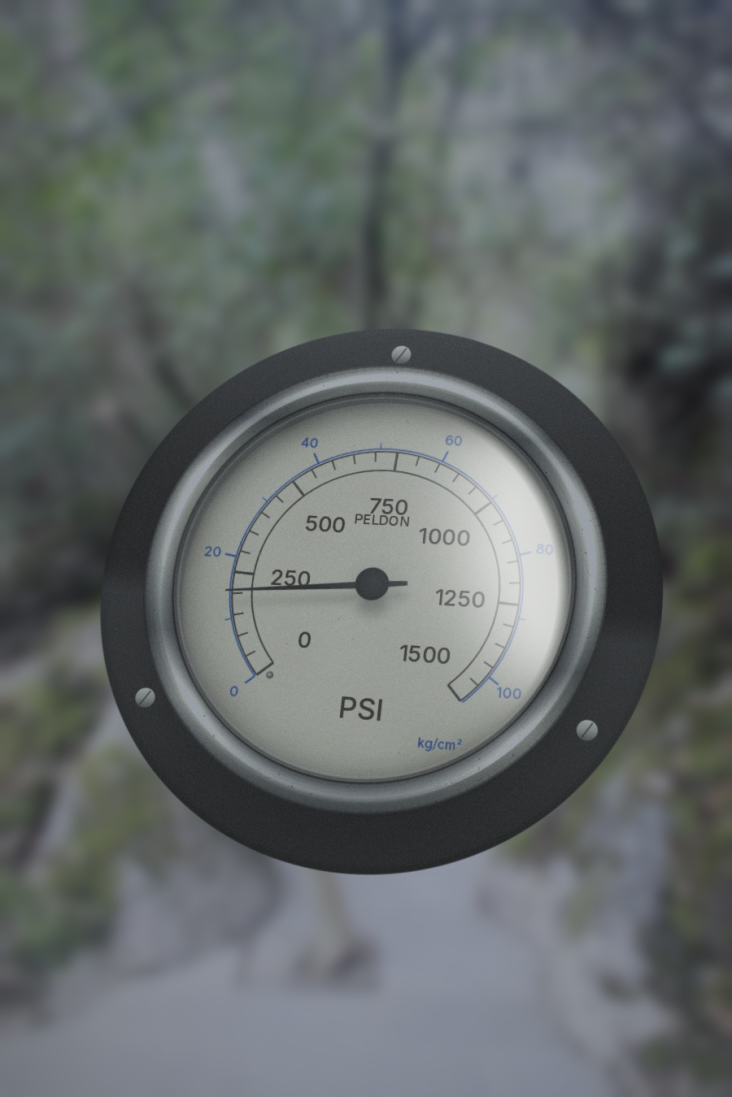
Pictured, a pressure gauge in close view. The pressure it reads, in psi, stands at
200 psi
